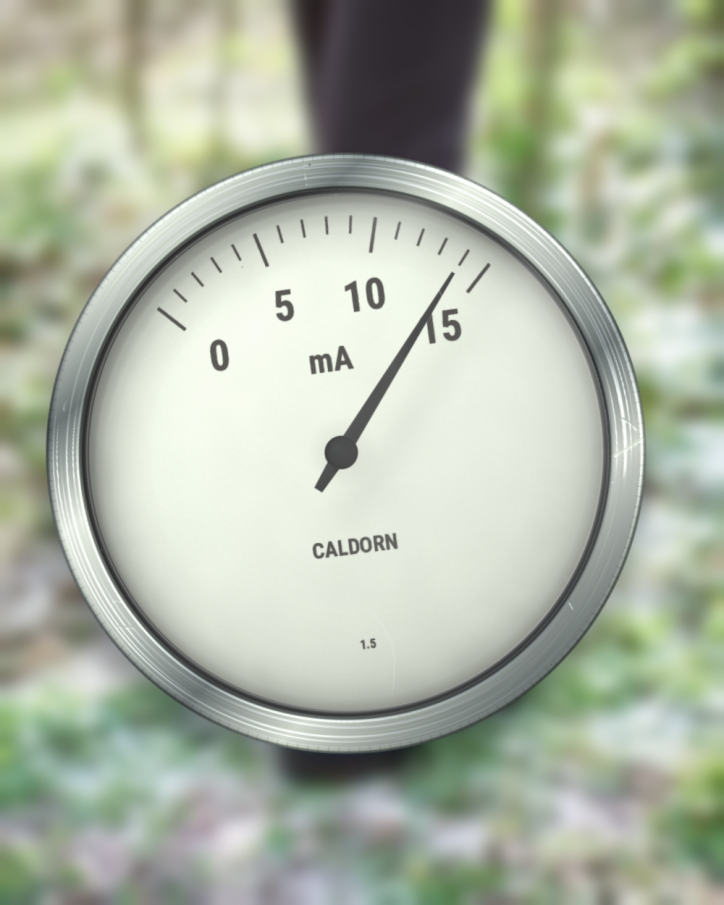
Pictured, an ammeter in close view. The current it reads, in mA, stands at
14 mA
